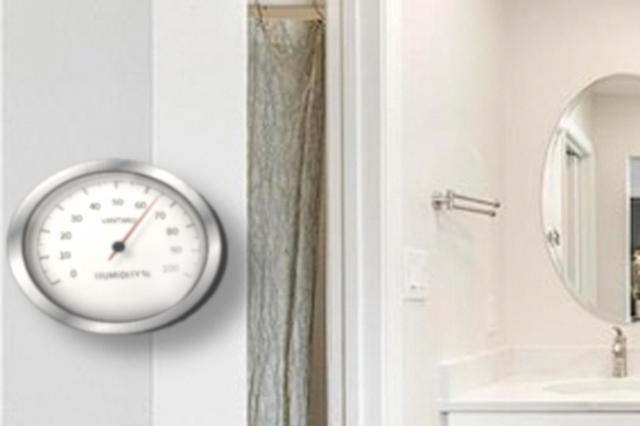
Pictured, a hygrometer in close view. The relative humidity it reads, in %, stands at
65 %
